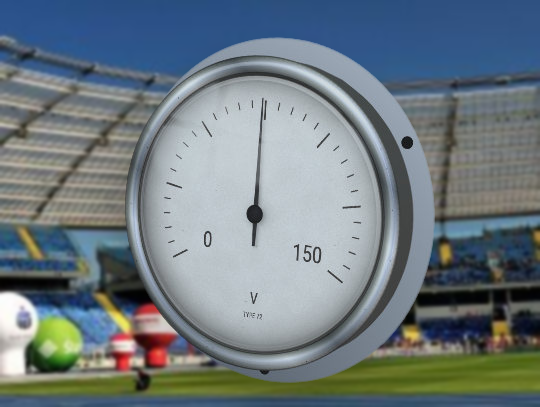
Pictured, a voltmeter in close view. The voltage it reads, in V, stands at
75 V
